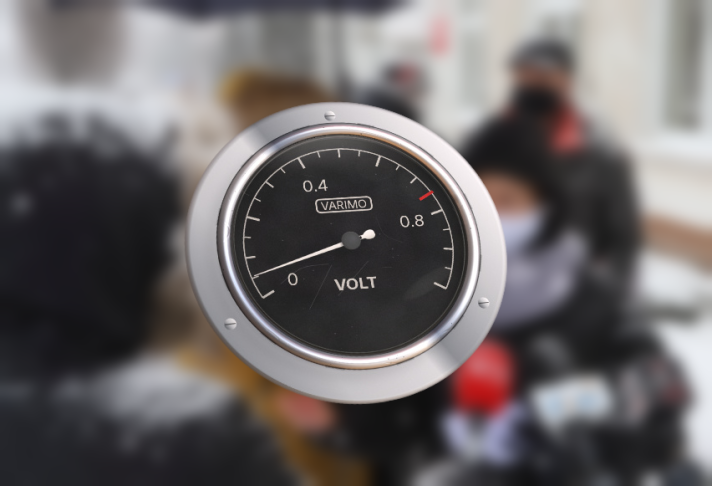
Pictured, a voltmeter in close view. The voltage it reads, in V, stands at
0.05 V
